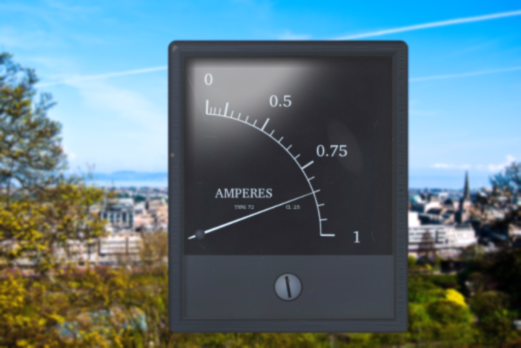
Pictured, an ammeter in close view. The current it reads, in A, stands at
0.85 A
